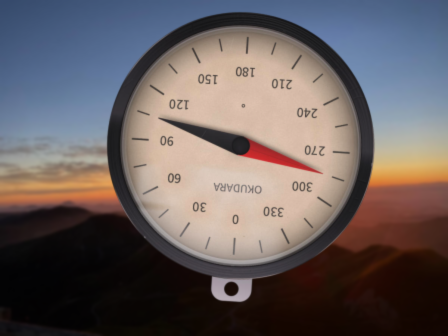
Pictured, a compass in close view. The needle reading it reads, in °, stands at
285 °
